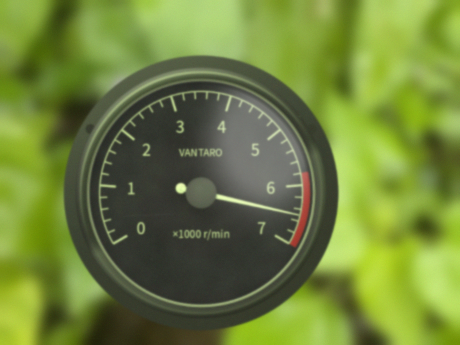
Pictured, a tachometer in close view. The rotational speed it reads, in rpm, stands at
6500 rpm
